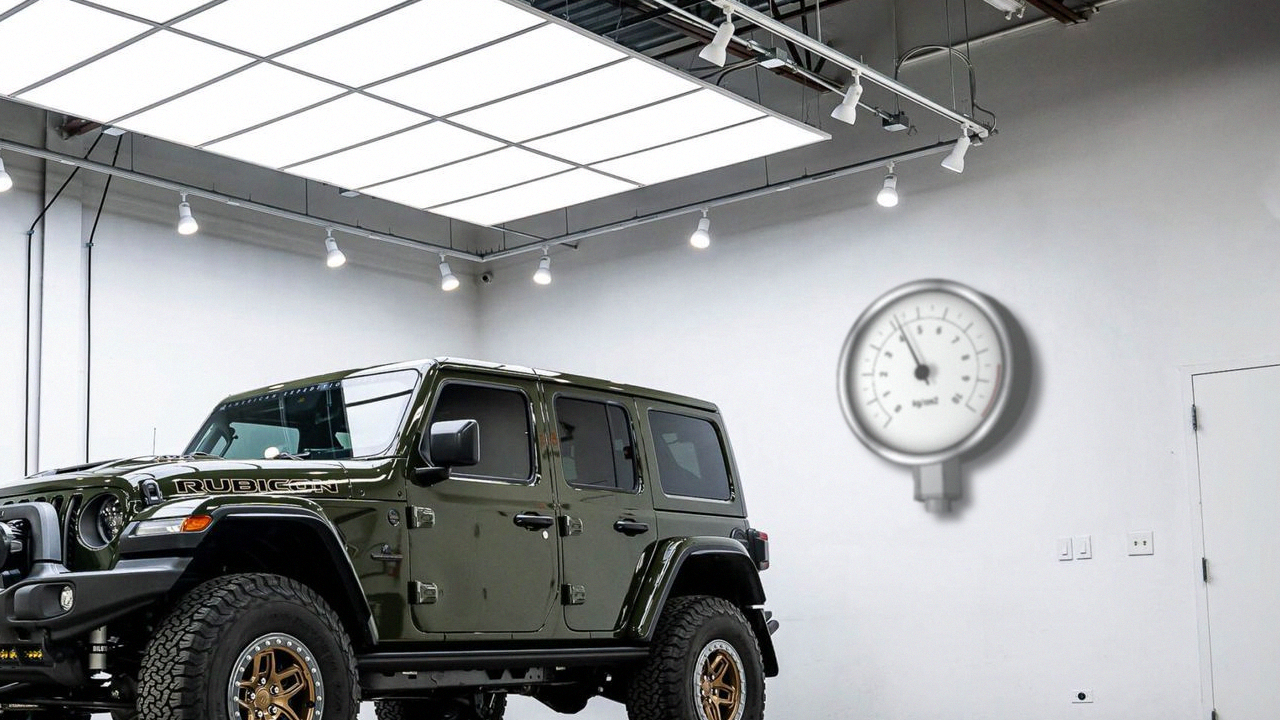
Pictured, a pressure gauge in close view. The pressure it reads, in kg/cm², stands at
4.25 kg/cm²
